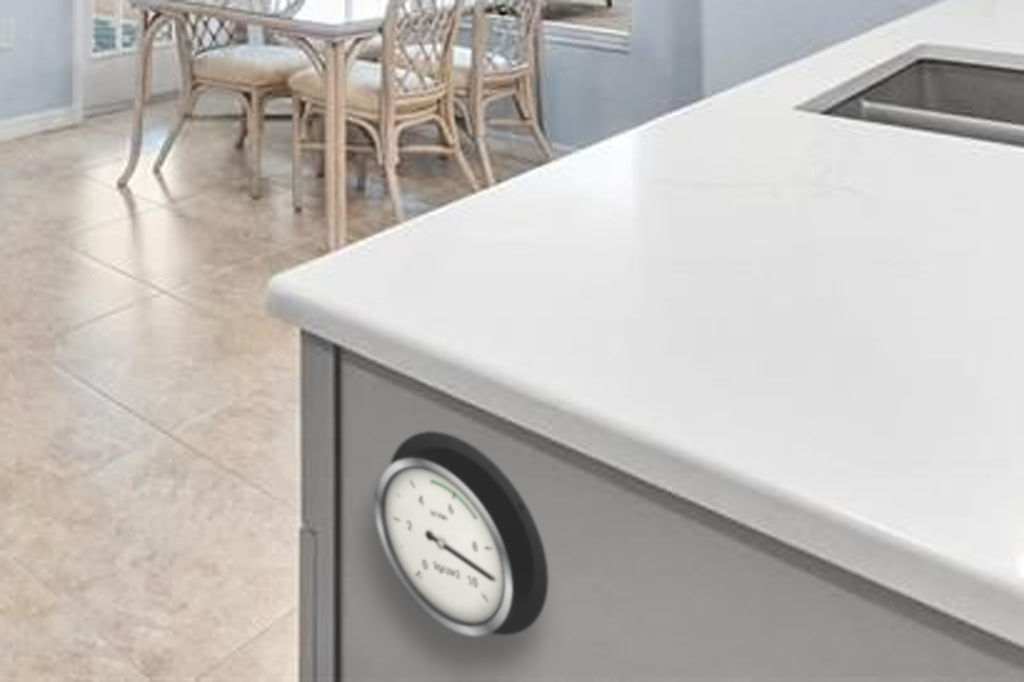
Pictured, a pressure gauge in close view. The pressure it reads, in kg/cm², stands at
9 kg/cm²
